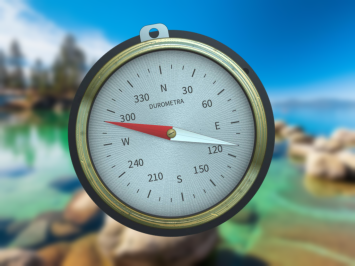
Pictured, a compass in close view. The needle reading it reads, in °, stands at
290 °
